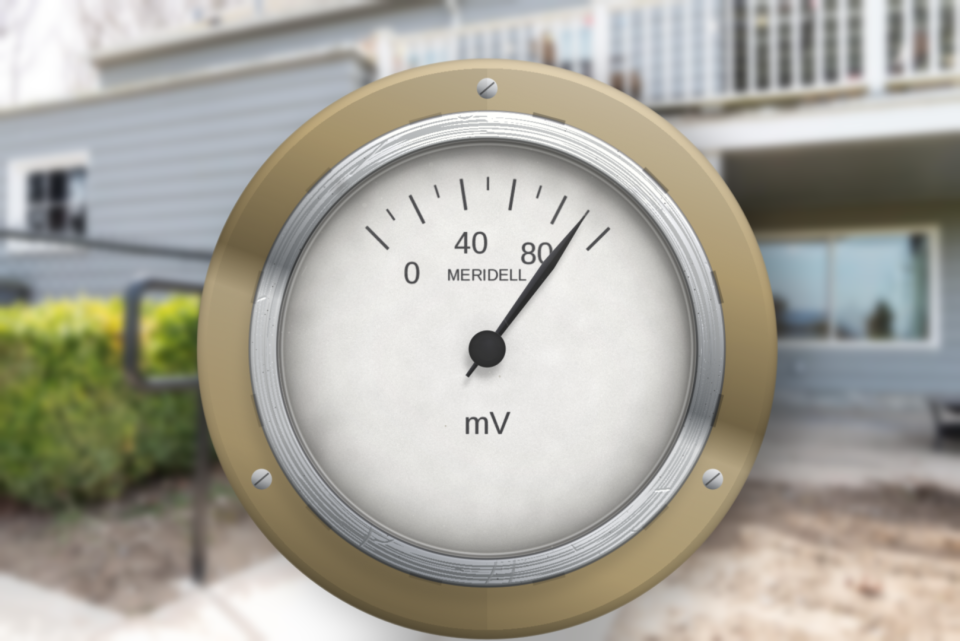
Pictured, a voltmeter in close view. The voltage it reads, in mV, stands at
90 mV
